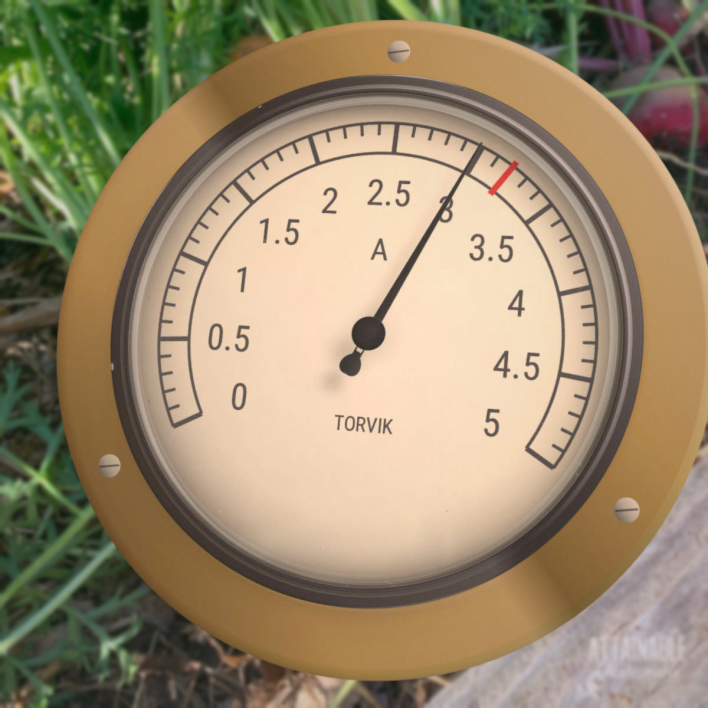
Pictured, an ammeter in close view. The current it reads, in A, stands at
3 A
